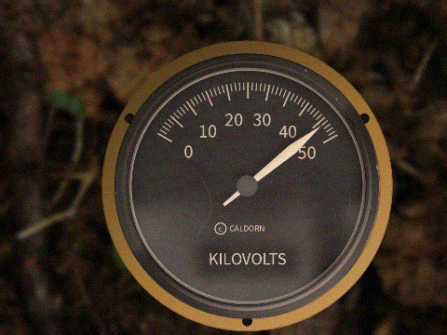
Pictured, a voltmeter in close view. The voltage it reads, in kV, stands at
46 kV
